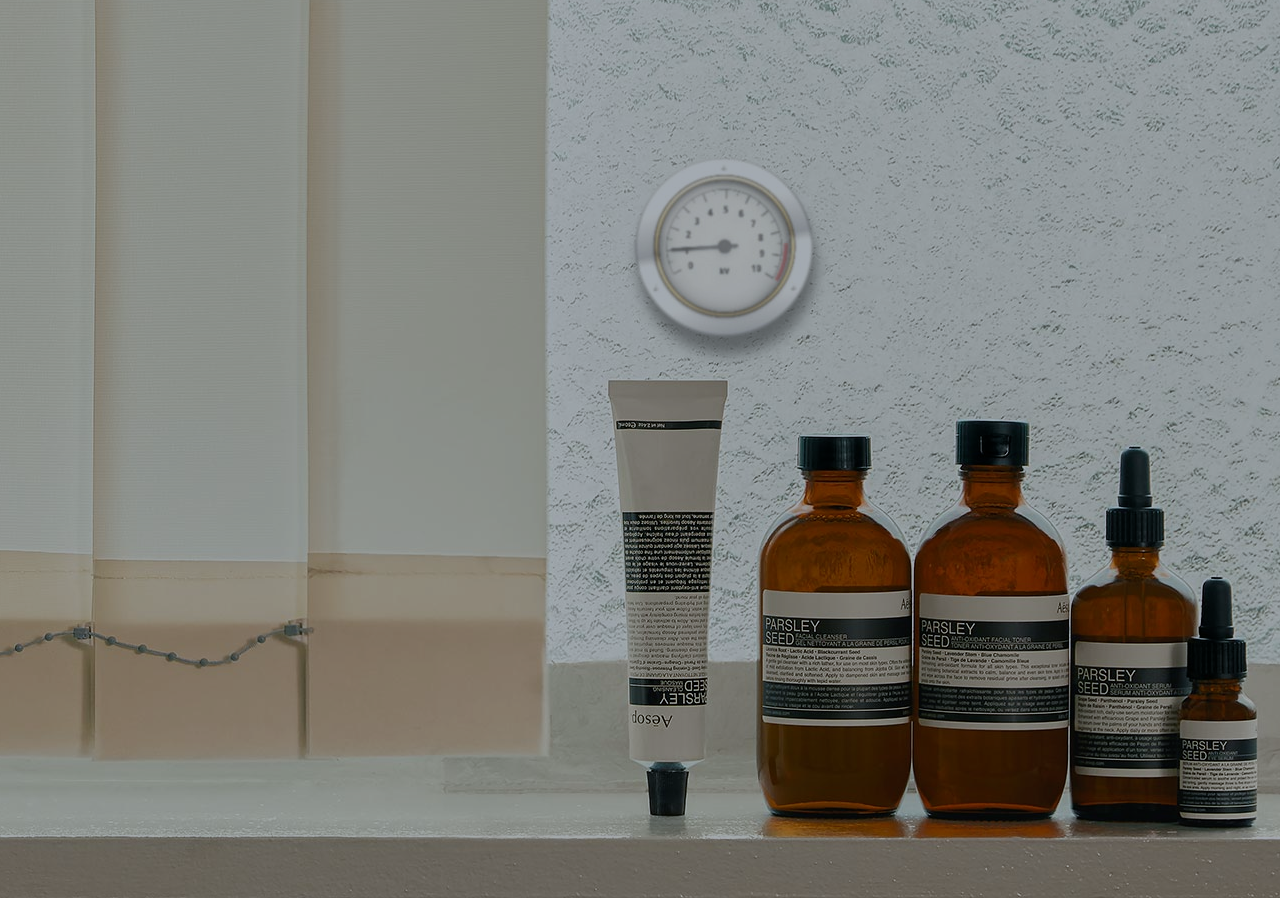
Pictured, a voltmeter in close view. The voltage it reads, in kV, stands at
1 kV
